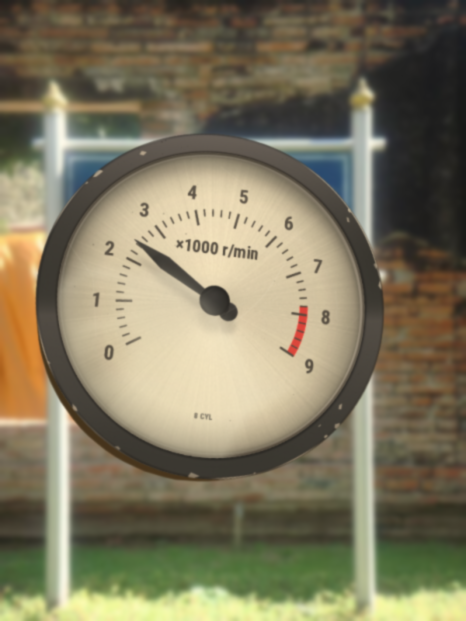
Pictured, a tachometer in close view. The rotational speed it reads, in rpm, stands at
2400 rpm
